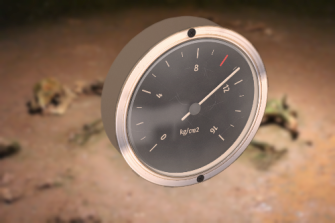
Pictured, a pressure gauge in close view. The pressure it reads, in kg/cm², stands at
11 kg/cm²
